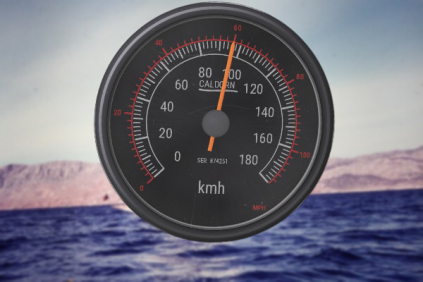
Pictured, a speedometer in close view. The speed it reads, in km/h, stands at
96 km/h
